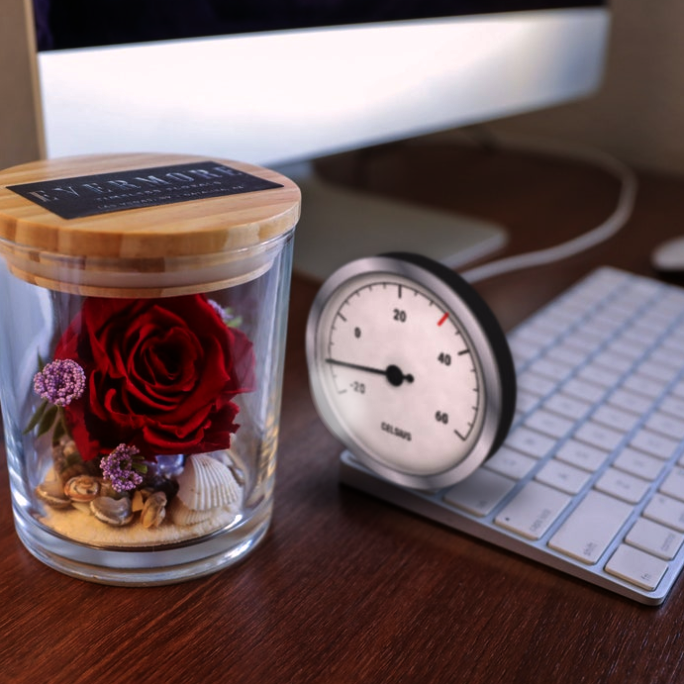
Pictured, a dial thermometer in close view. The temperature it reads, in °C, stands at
-12 °C
